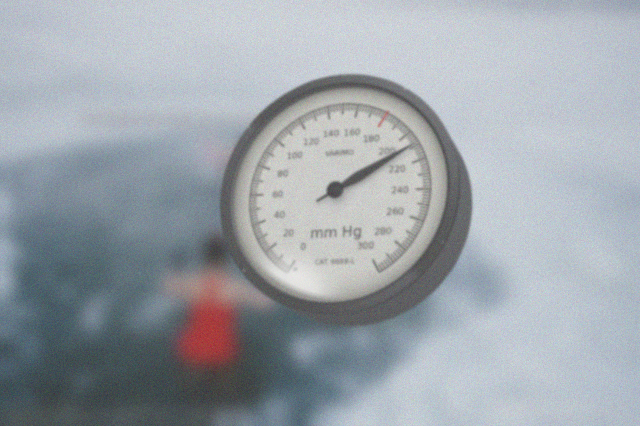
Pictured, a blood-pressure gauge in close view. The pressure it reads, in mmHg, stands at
210 mmHg
